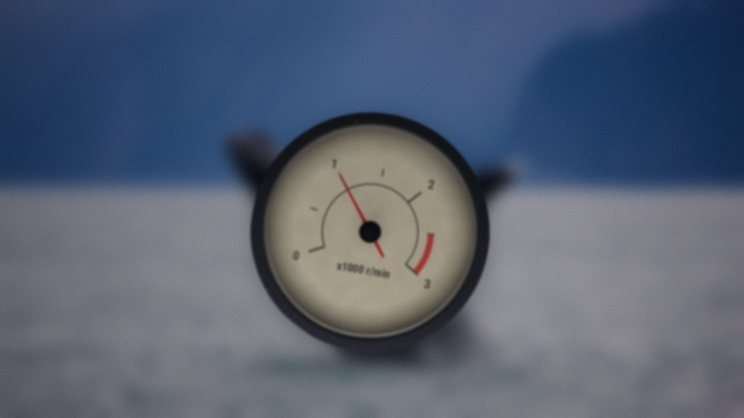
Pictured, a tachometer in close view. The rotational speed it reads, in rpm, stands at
1000 rpm
